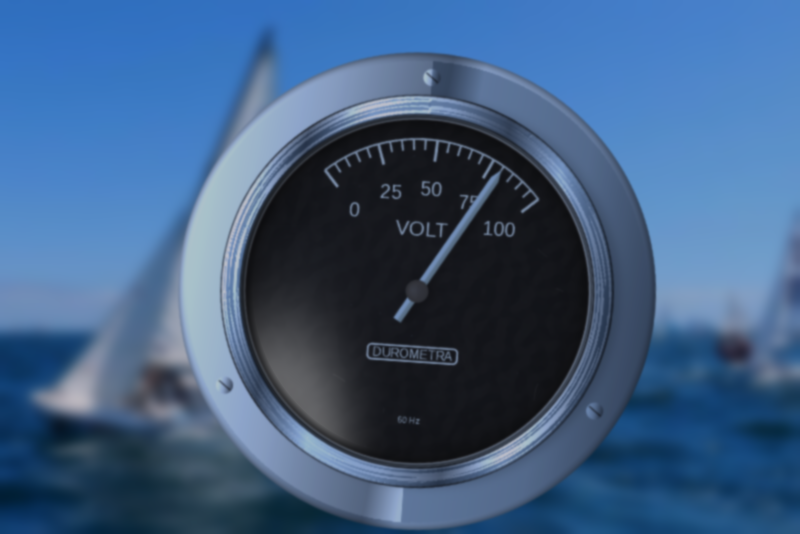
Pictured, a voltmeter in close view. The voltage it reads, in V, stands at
80 V
